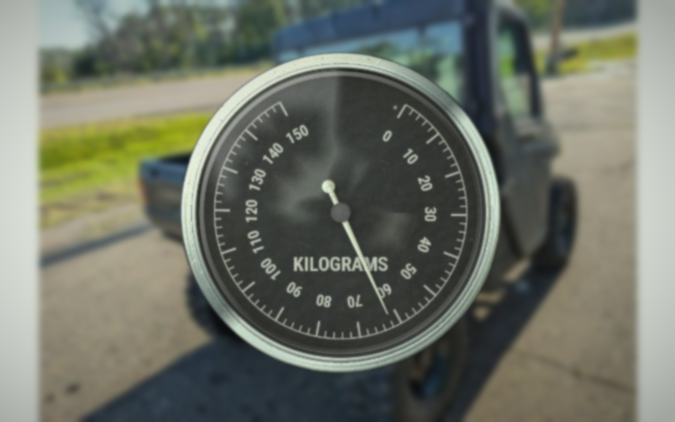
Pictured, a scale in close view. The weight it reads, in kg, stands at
62 kg
